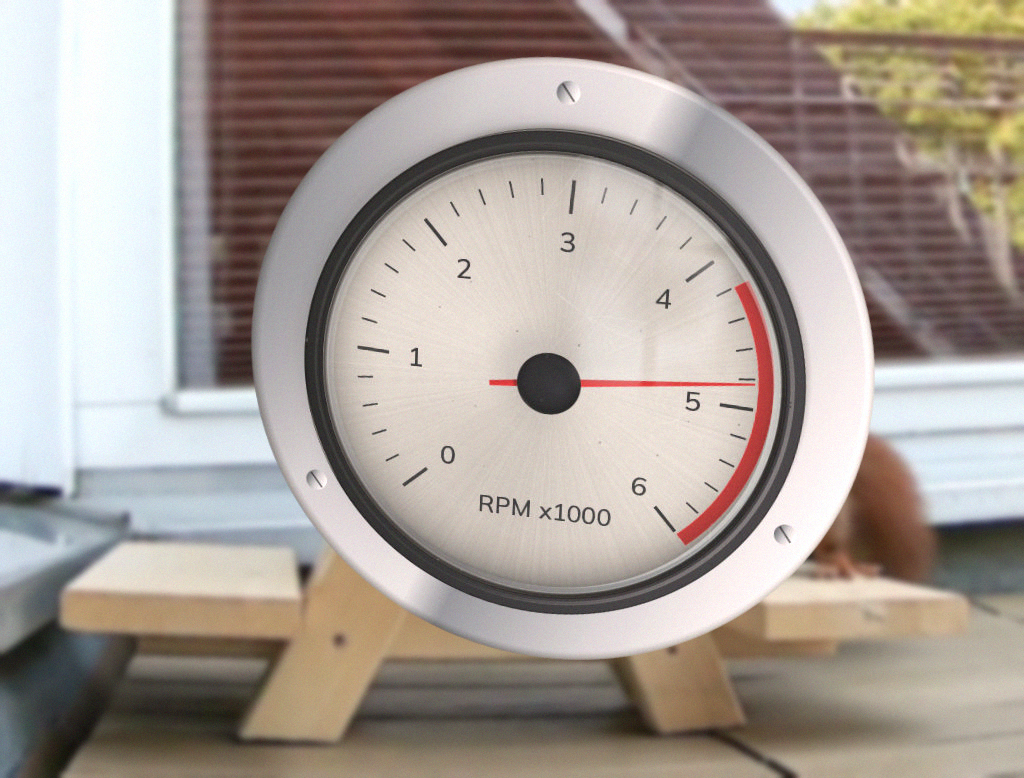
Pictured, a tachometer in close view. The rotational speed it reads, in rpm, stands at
4800 rpm
